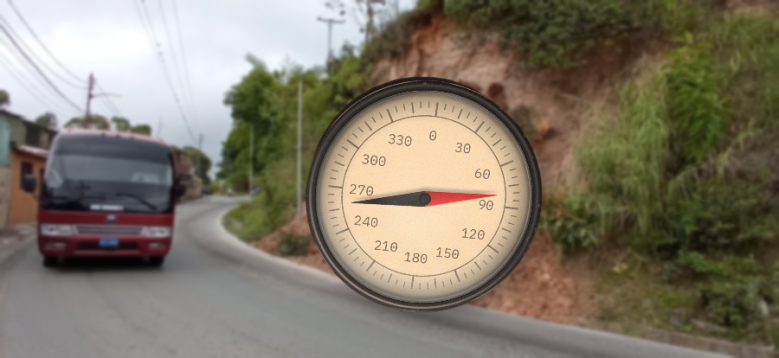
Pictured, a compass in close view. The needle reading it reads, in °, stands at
80 °
